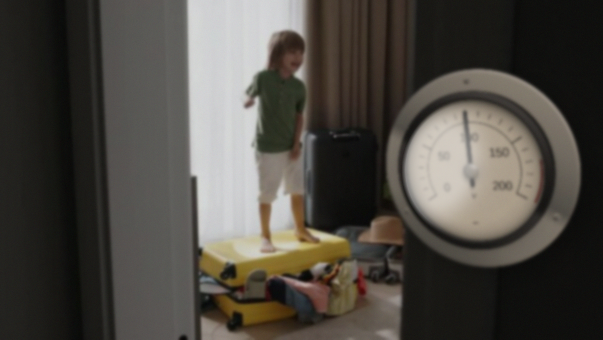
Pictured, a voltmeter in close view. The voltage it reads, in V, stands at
100 V
